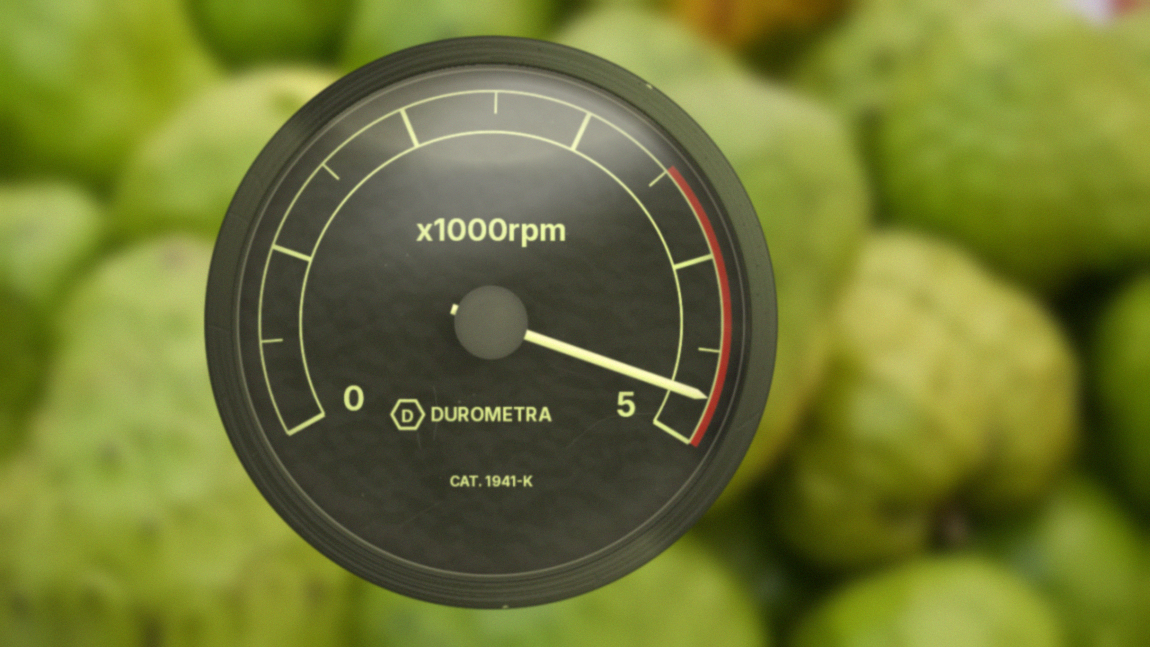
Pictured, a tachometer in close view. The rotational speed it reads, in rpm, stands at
4750 rpm
